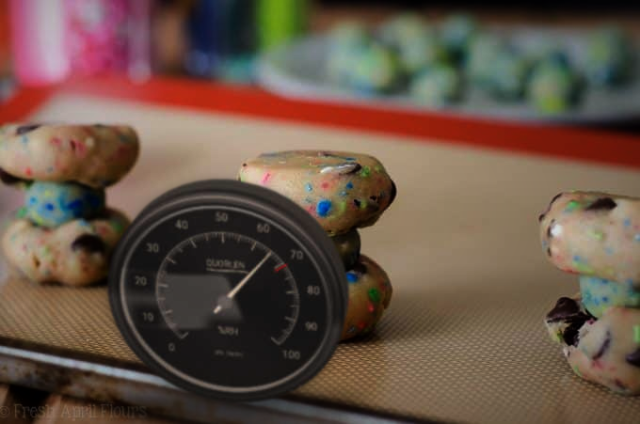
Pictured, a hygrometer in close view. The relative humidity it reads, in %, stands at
65 %
